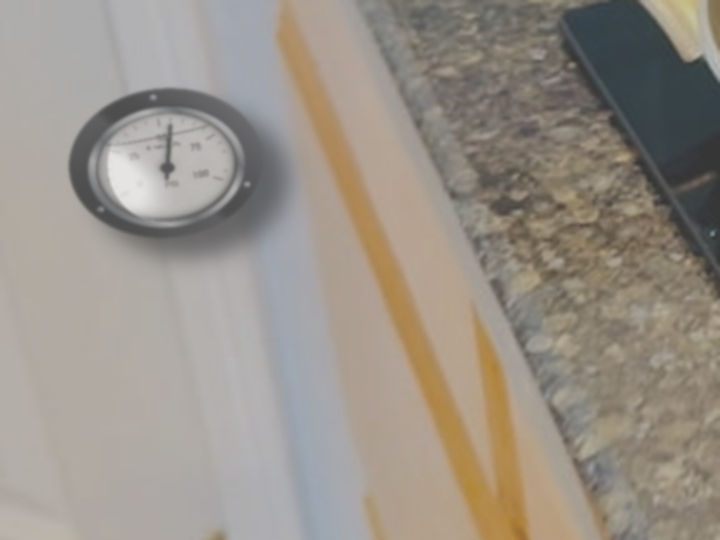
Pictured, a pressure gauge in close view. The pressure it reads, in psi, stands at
55 psi
